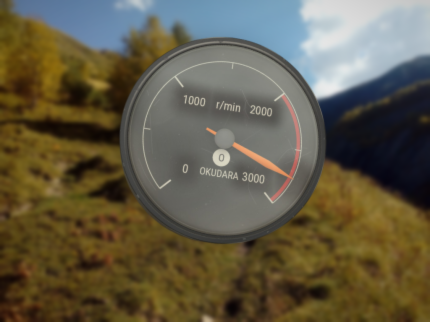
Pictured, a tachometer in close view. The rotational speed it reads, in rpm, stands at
2750 rpm
